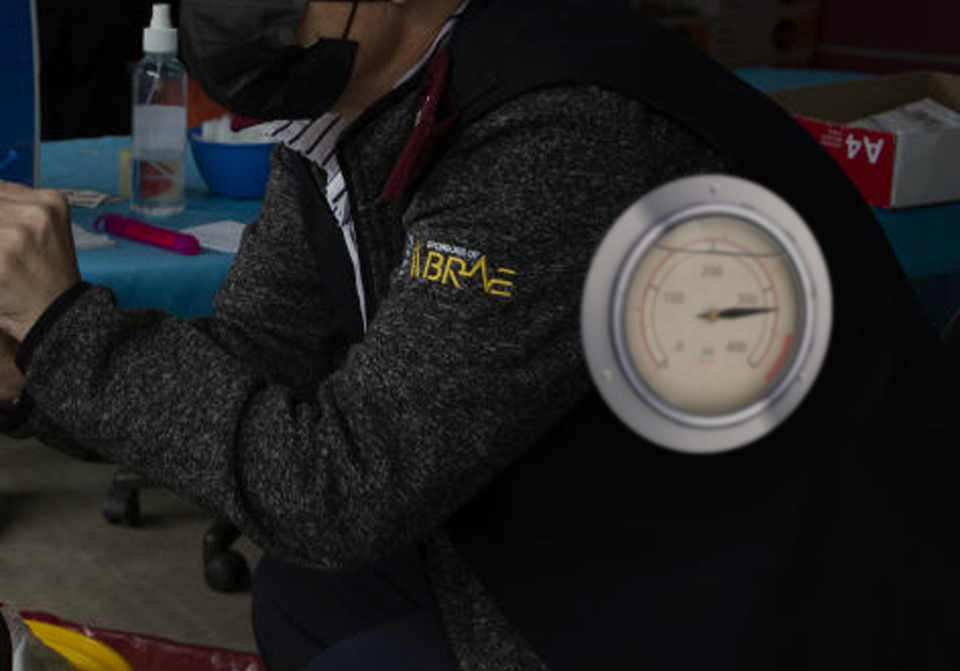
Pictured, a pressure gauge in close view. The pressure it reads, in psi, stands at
325 psi
